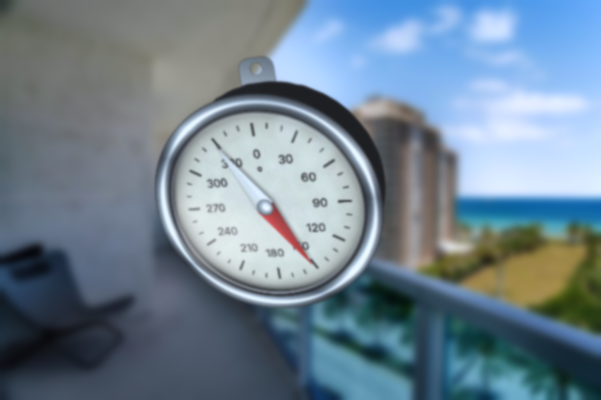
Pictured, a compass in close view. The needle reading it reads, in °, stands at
150 °
